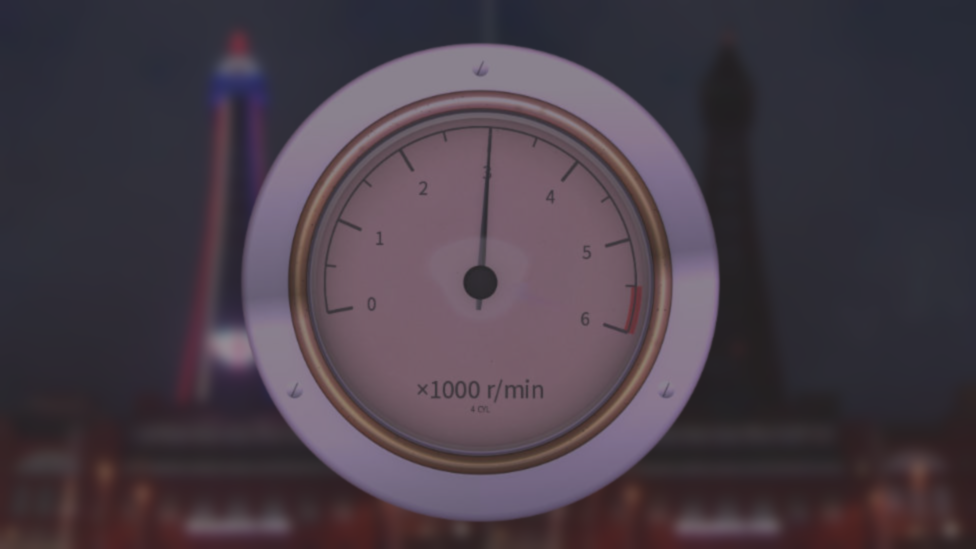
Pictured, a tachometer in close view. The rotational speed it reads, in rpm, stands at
3000 rpm
